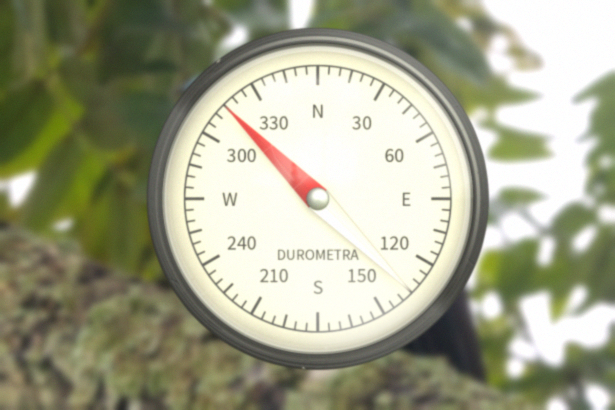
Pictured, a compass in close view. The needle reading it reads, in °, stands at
315 °
